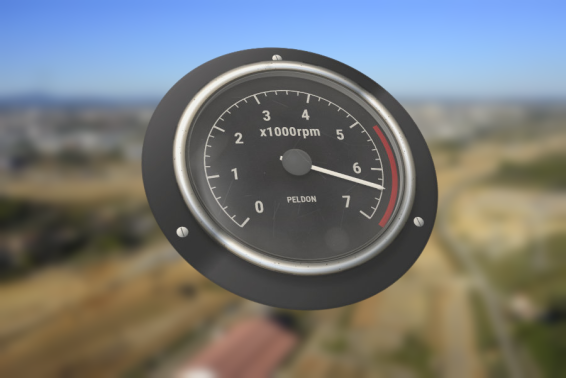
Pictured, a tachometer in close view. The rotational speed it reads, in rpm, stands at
6400 rpm
